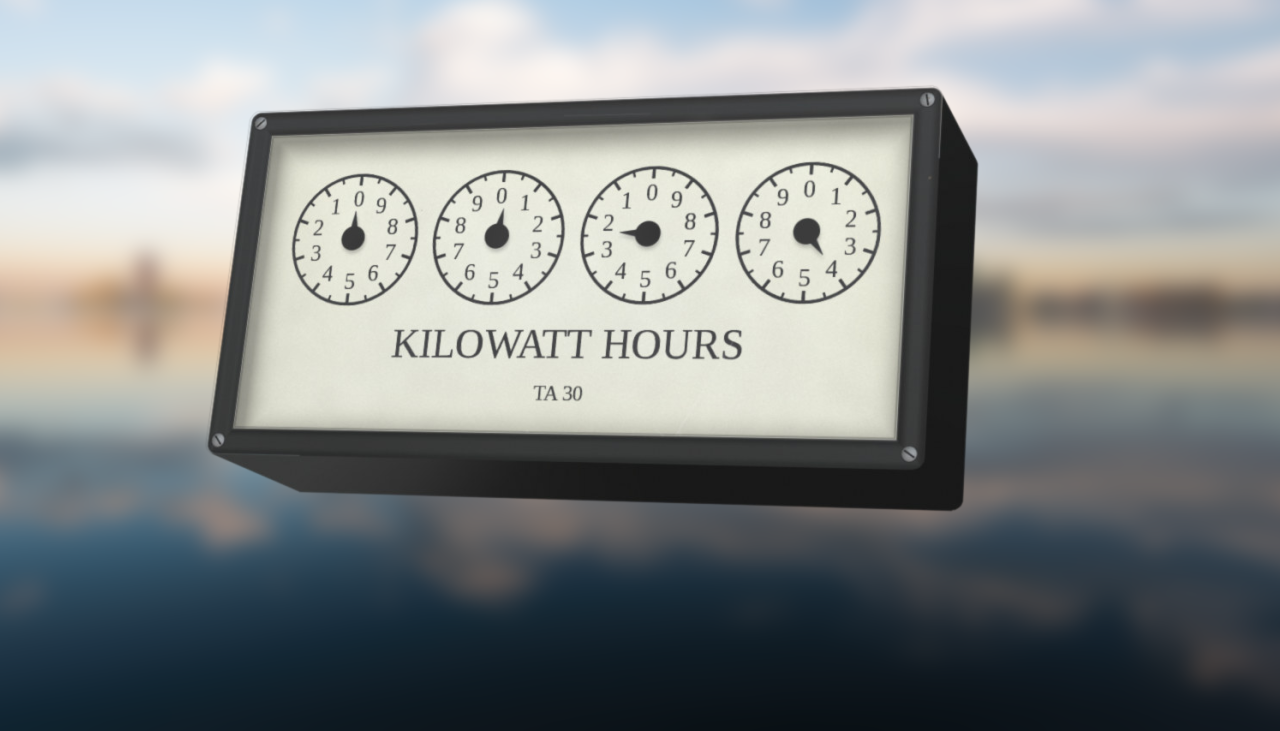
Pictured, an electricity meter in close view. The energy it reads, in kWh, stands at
24 kWh
